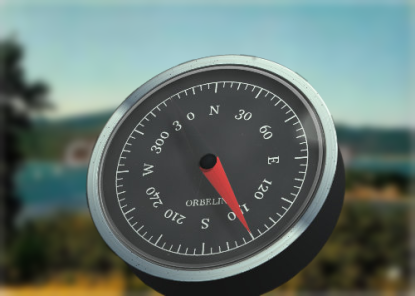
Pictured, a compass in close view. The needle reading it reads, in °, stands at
150 °
